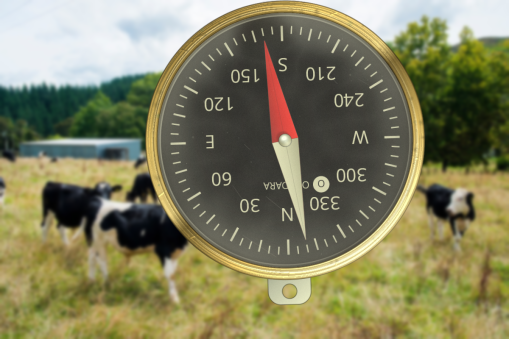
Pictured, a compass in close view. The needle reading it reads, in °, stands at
170 °
